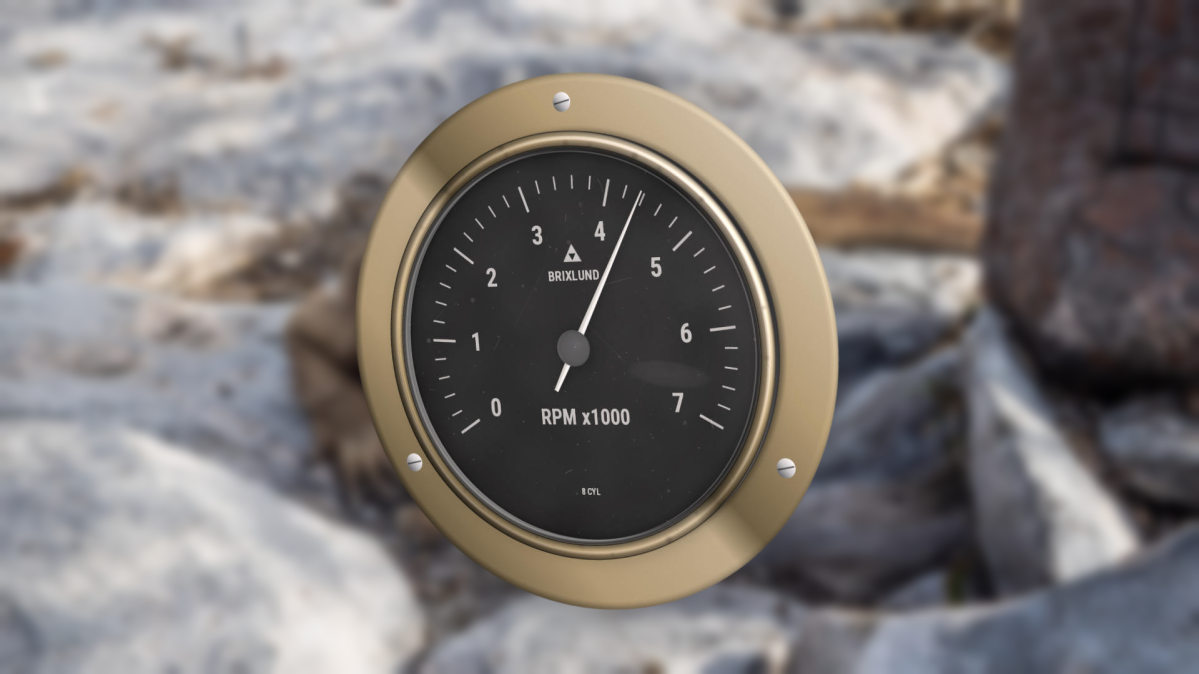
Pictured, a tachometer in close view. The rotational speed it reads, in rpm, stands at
4400 rpm
